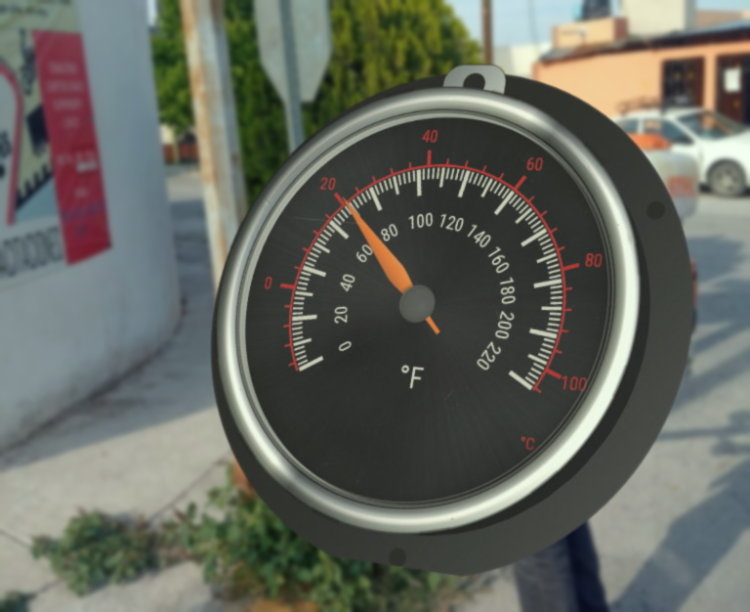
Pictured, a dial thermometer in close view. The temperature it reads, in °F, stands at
70 °F
